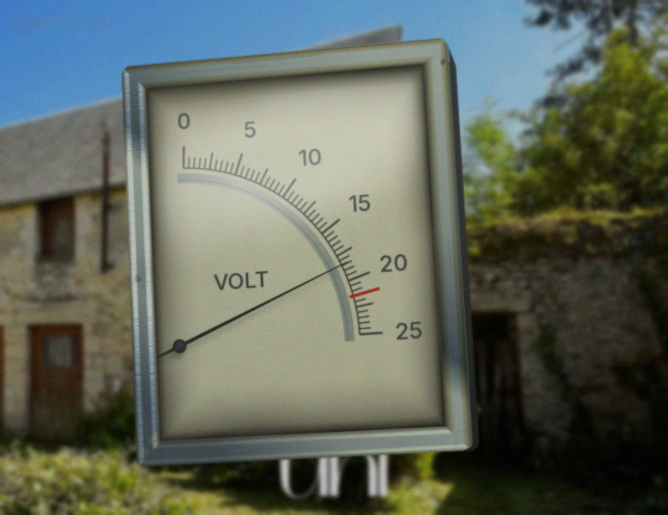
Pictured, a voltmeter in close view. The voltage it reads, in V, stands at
18.5 V
